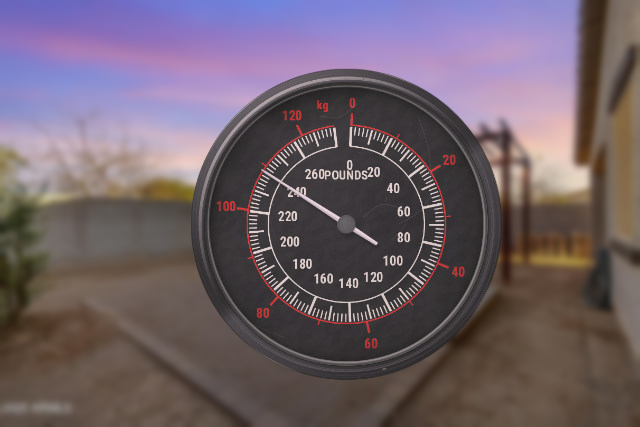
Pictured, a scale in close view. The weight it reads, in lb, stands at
240 lb
